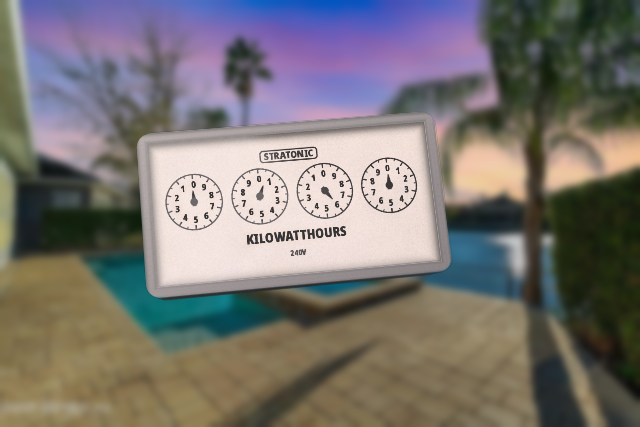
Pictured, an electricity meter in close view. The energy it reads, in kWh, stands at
60 kWh
